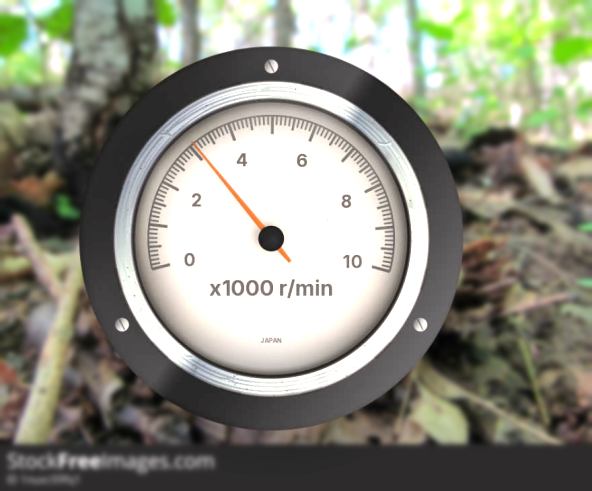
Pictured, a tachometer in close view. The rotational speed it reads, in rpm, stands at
3100 rpm
